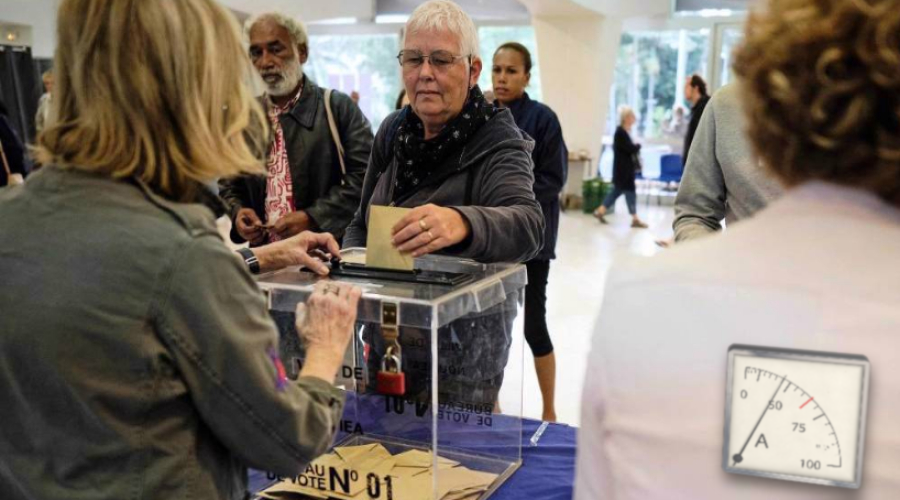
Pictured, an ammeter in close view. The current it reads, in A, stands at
45 A
